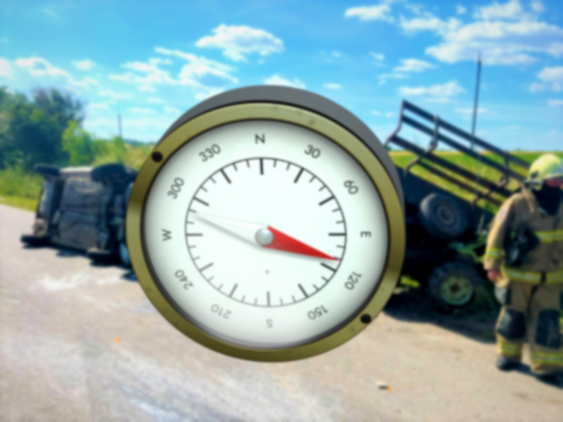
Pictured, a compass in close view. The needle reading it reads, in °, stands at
110 °
